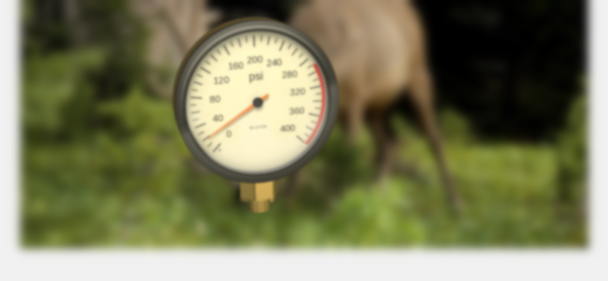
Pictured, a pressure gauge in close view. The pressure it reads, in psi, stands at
20 psi
